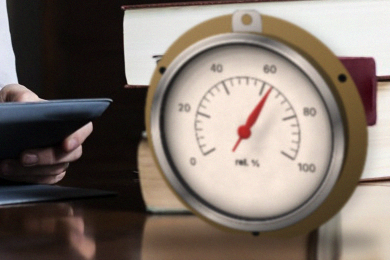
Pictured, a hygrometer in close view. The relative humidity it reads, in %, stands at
64 %
